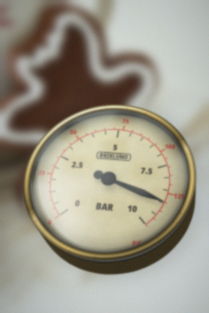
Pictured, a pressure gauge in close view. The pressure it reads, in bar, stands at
9 bar
